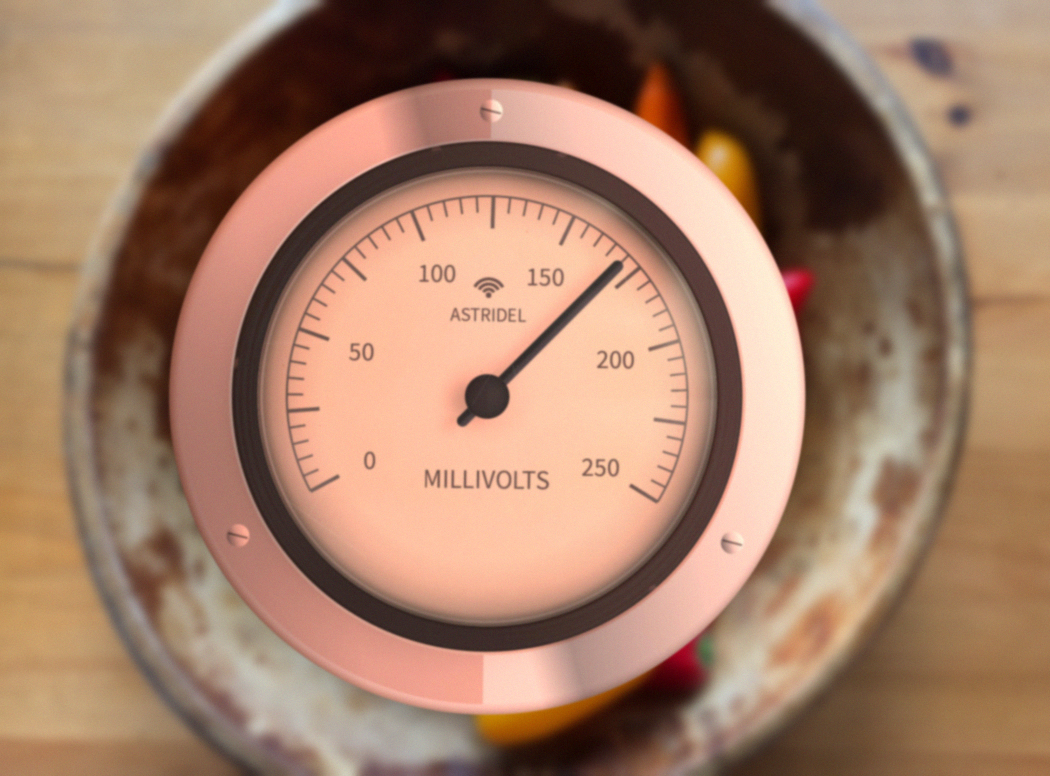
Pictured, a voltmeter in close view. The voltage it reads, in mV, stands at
170 mV
